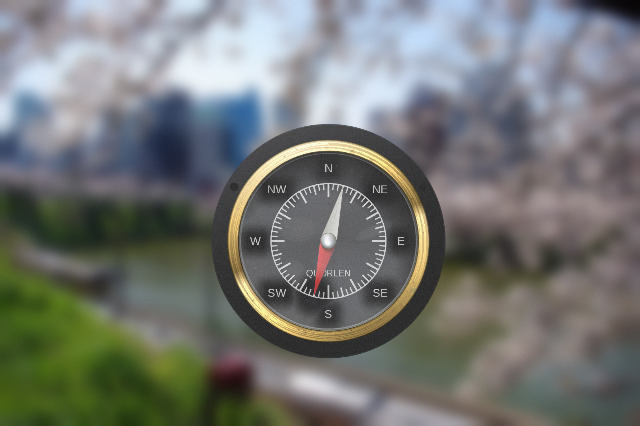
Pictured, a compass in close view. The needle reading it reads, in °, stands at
195 °
